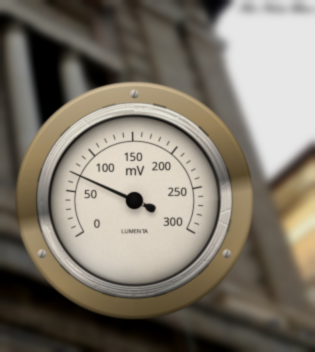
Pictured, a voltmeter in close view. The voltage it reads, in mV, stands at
70 mV
